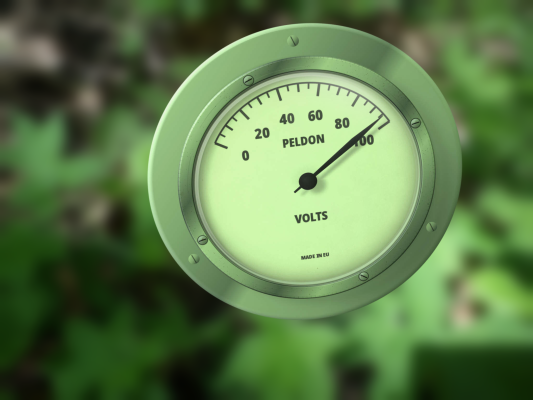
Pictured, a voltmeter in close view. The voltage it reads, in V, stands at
95 V
